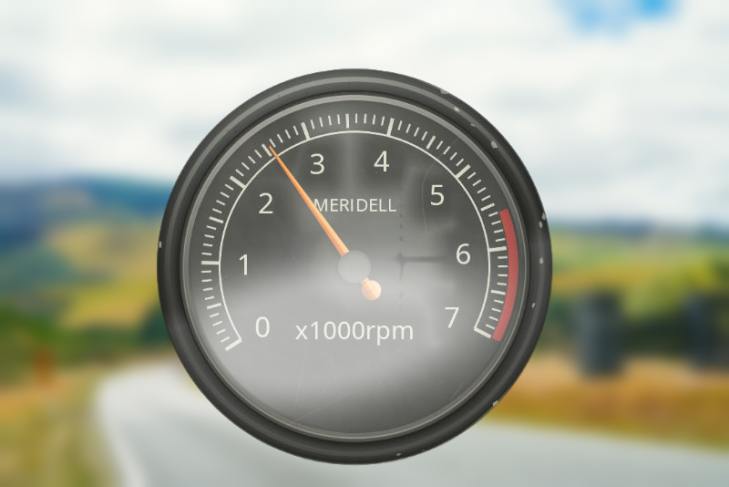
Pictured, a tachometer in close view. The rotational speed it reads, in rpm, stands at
2550 rpm
